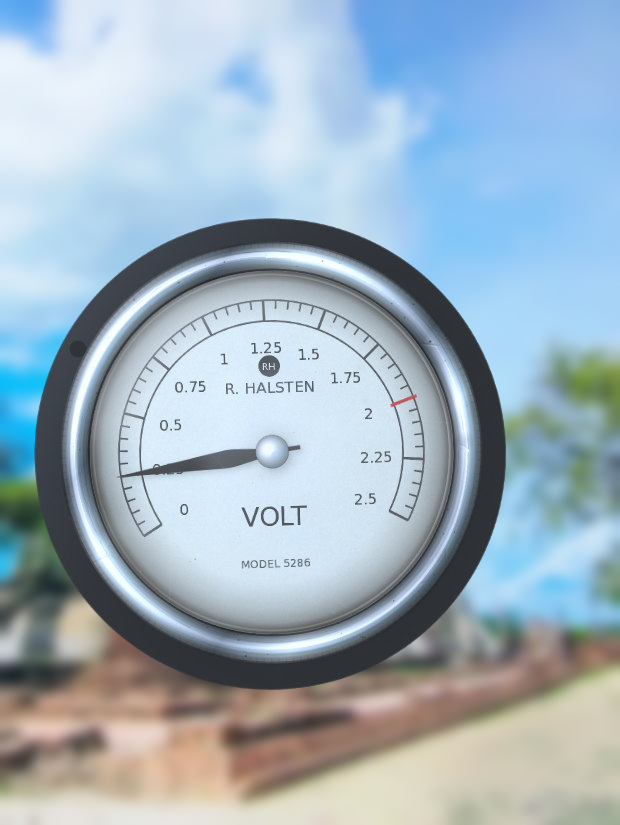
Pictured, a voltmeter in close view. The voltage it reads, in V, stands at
0.25 V
